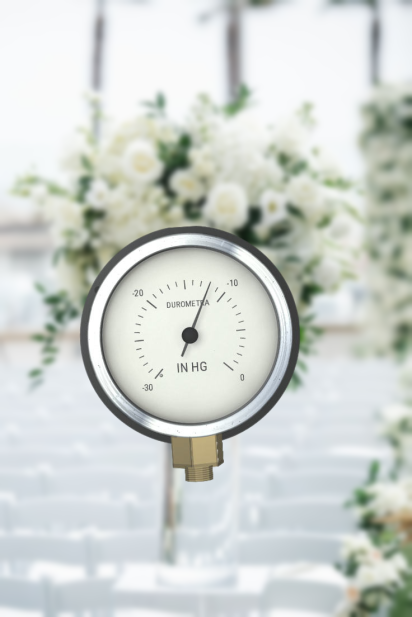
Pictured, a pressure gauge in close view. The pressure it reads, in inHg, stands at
-12 inHg
